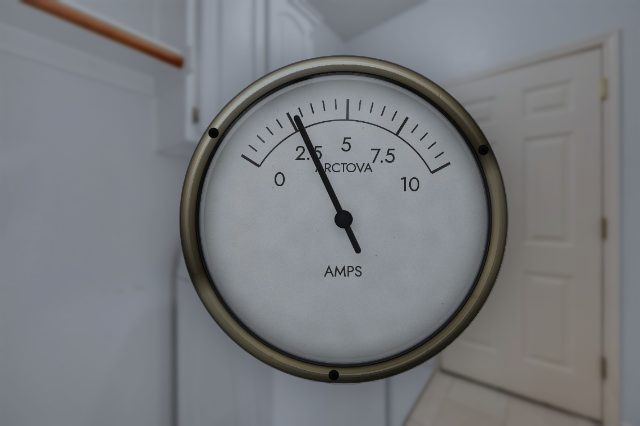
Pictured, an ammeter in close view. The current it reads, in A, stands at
2.75 A
